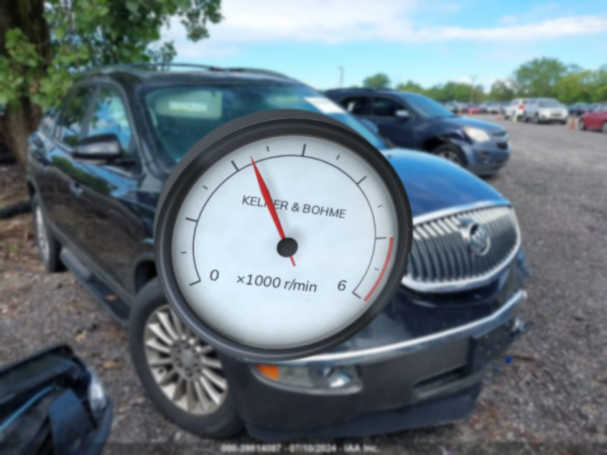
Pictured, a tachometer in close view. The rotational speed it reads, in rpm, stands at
2250 rpm
